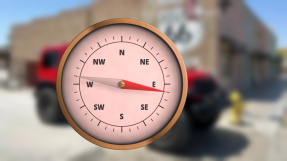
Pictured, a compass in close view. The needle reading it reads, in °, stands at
100 °
